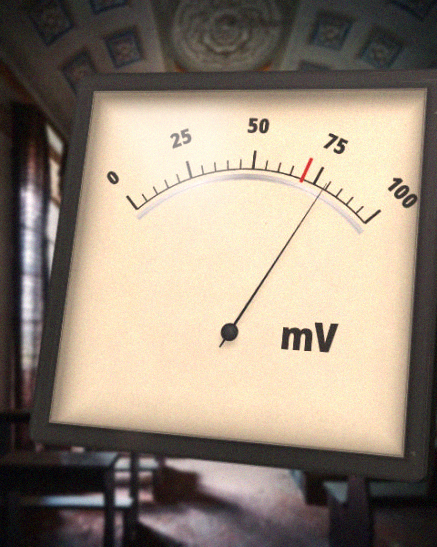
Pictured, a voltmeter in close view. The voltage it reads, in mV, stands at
80 mV
